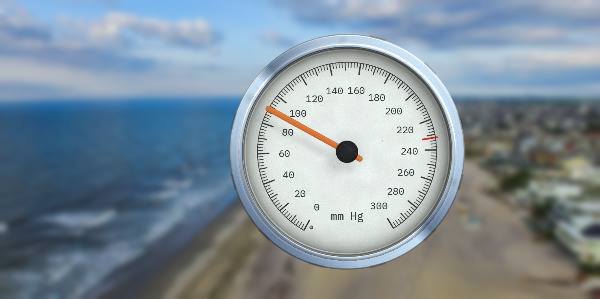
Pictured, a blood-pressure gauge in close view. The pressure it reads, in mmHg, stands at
90 mmHg
